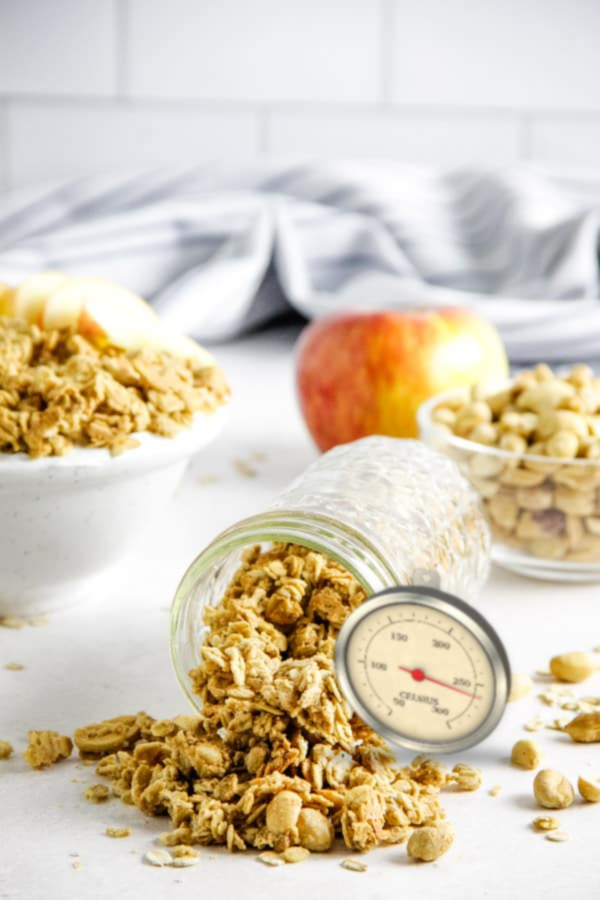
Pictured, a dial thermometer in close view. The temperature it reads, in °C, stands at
260 °C
